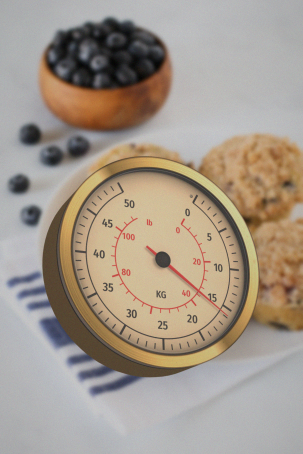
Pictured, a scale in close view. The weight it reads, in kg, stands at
16 kg
